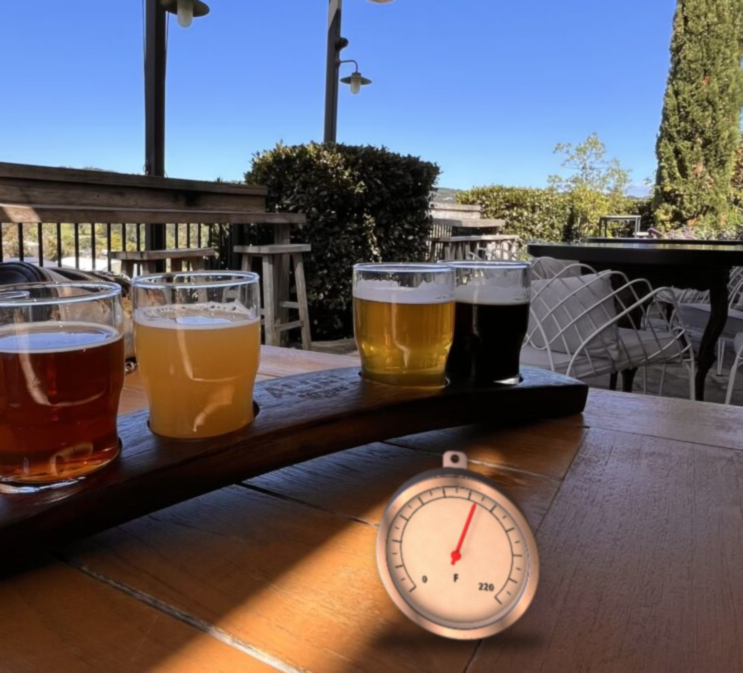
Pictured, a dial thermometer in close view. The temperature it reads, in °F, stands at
125 °F
